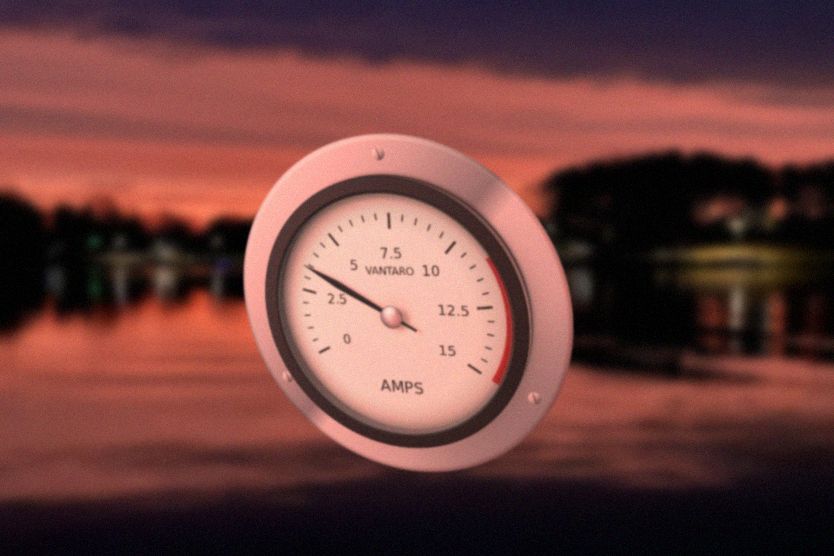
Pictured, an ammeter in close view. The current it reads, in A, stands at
3.5 A
